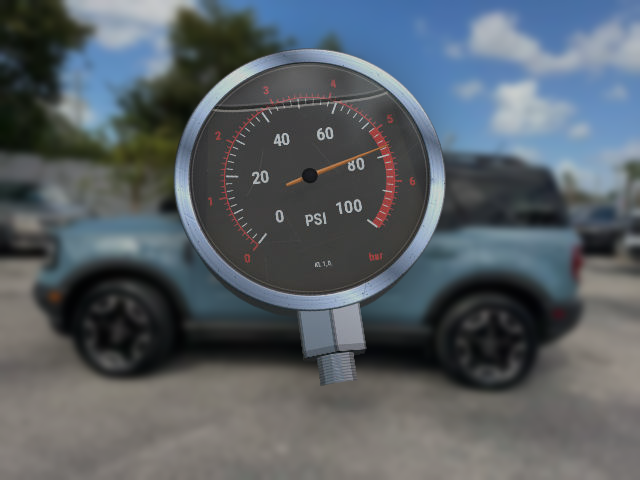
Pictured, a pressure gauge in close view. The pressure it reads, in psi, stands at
78 psi
